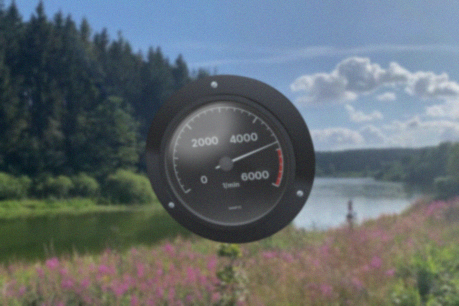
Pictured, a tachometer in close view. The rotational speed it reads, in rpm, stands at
4800 rpm
